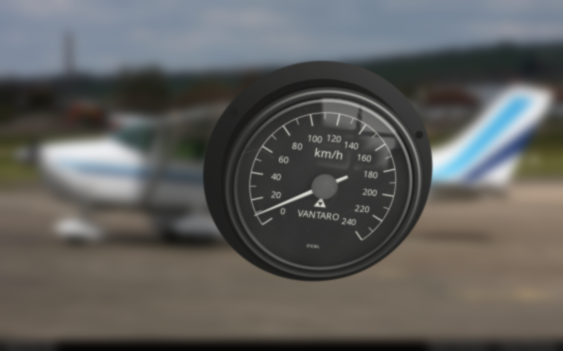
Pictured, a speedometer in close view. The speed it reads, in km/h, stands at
10 km/h
